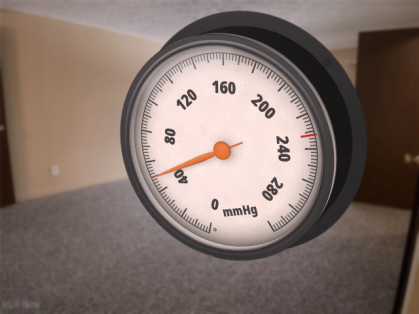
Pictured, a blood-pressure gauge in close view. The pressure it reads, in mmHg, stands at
50 mmHg
